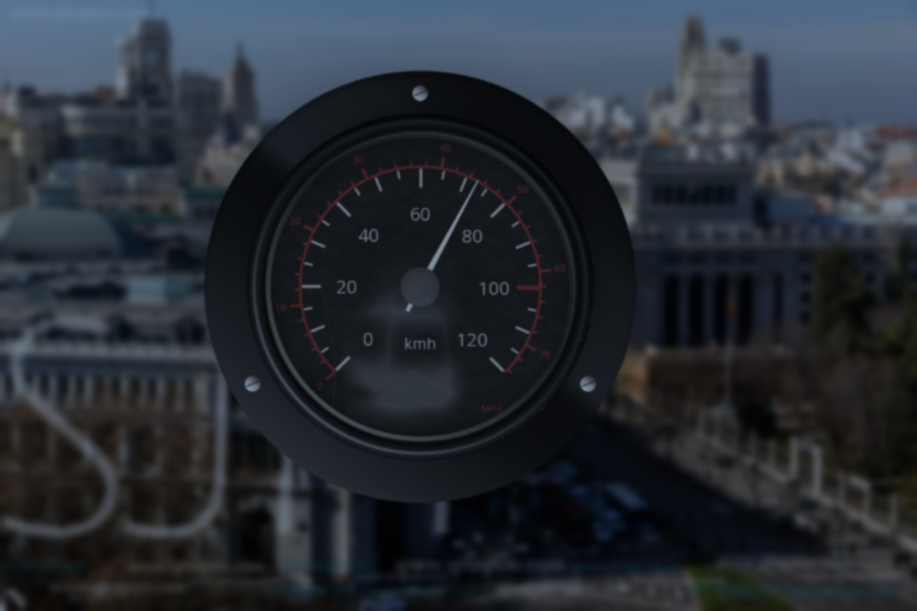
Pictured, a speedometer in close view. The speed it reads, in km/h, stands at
72.5 km/h
